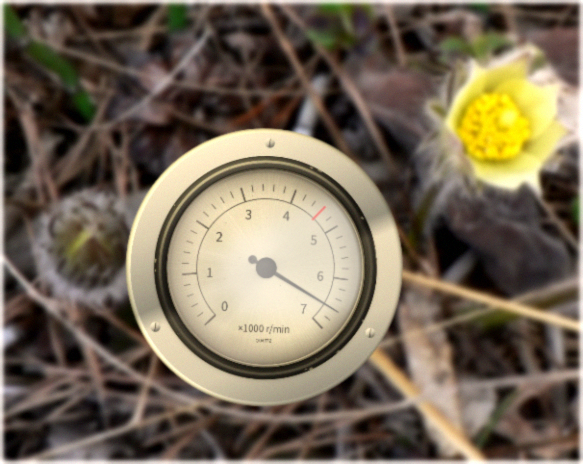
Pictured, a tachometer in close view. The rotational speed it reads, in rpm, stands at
6600 rpm
